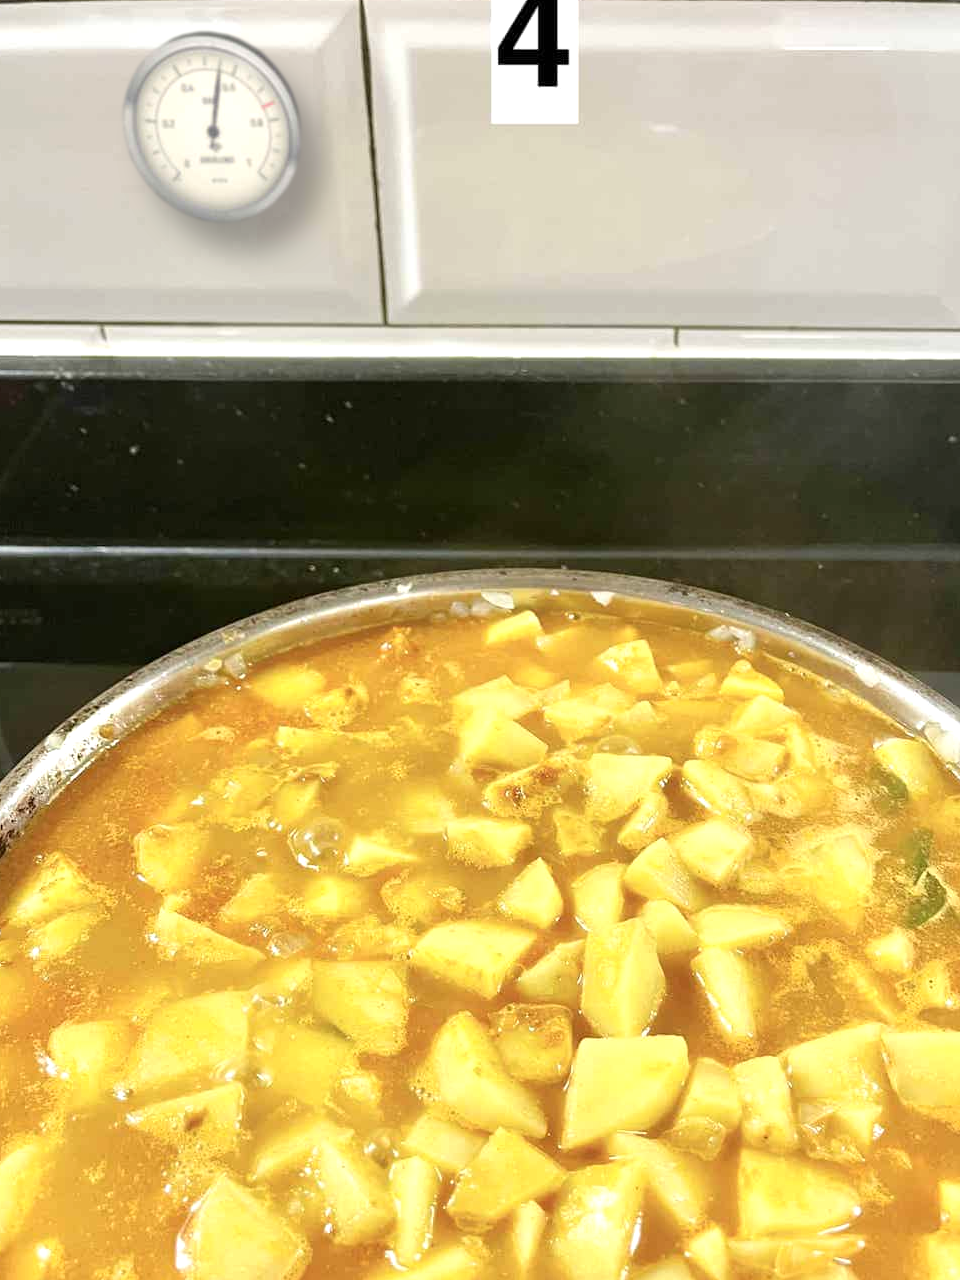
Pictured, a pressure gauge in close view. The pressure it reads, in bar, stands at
0.55 bar
